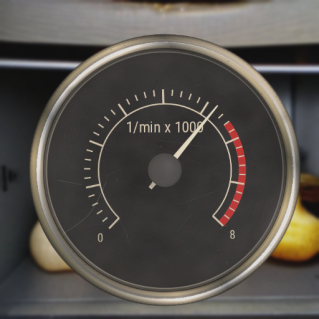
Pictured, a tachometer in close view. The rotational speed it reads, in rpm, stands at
5200 rpm
